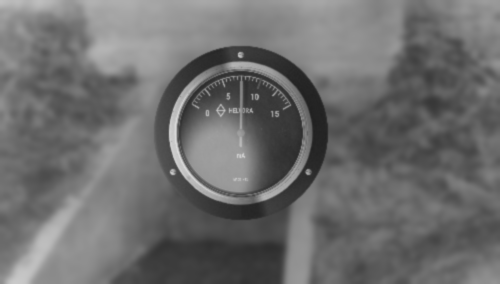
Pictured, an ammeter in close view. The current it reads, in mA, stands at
7.5 mA
